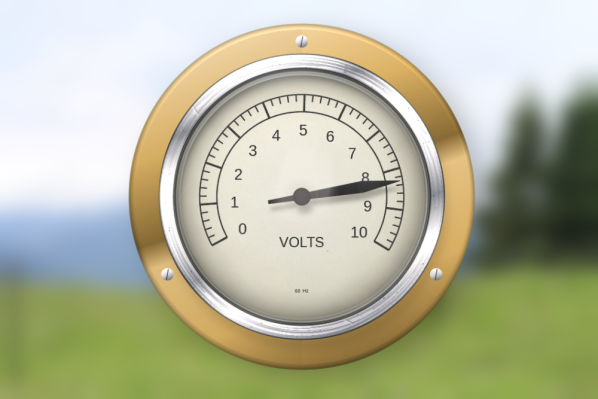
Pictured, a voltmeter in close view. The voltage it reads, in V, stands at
8.3 V
